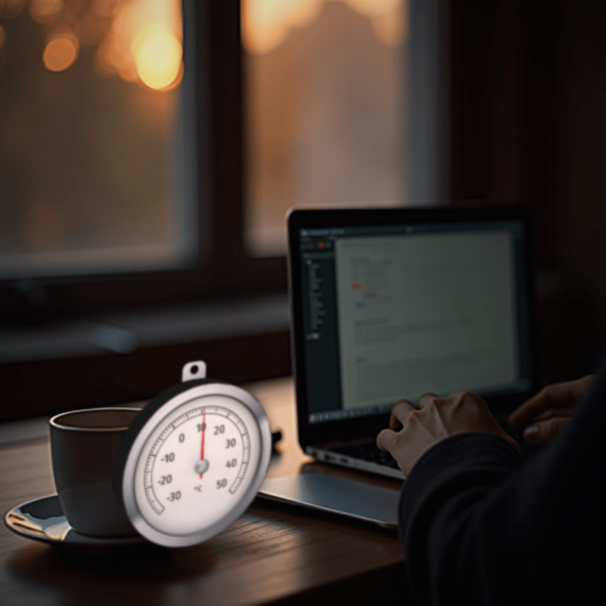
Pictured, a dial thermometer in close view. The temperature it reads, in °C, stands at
10 °C
